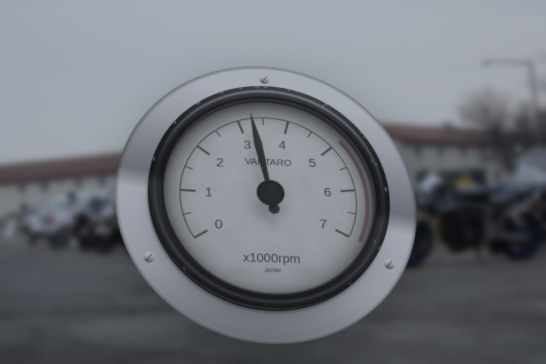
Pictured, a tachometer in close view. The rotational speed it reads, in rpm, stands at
3250 rpm
